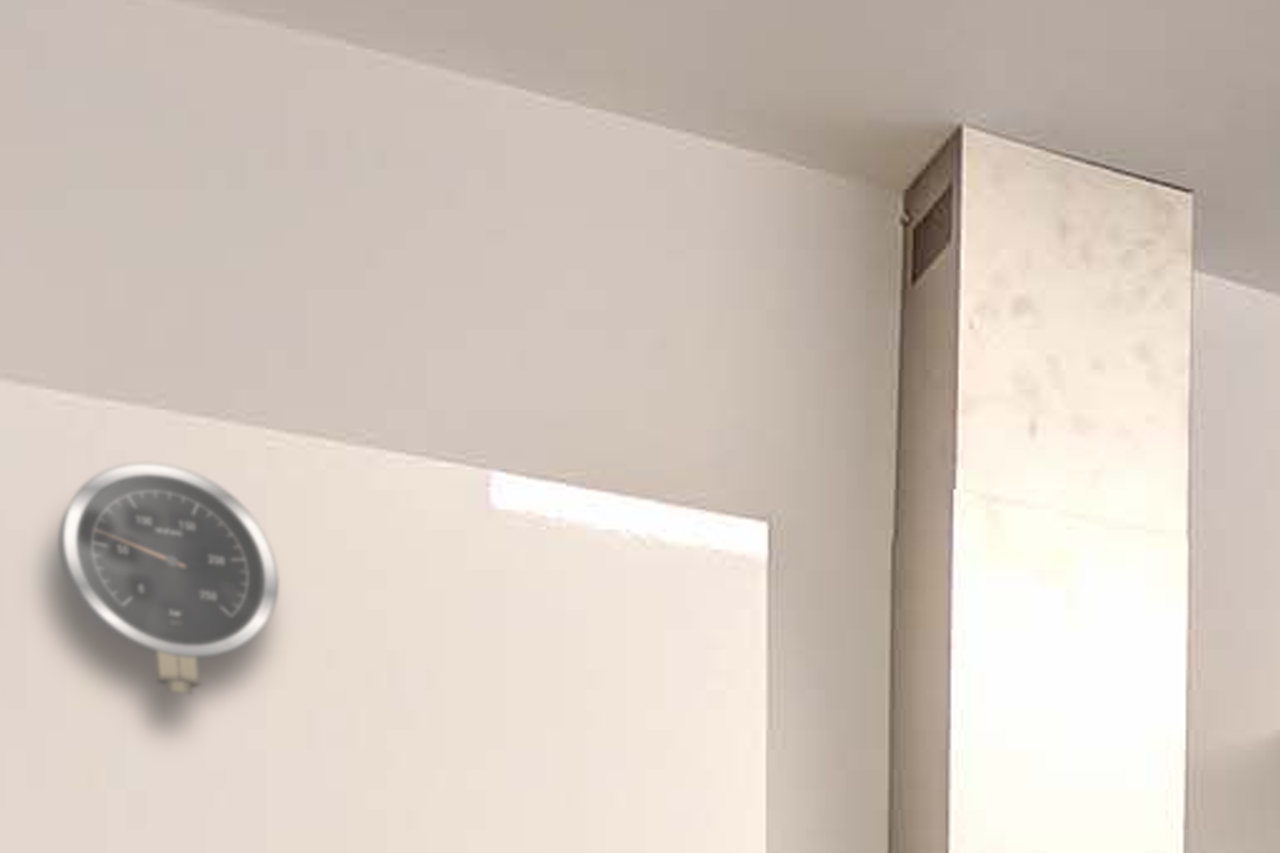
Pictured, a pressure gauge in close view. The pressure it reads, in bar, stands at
60 bar
